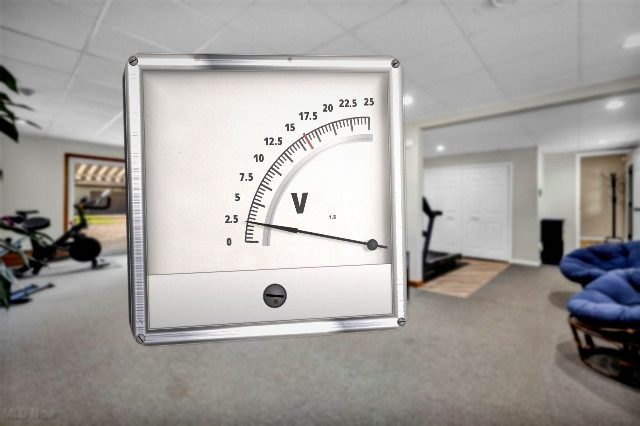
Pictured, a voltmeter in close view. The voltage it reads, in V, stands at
2.5 V
